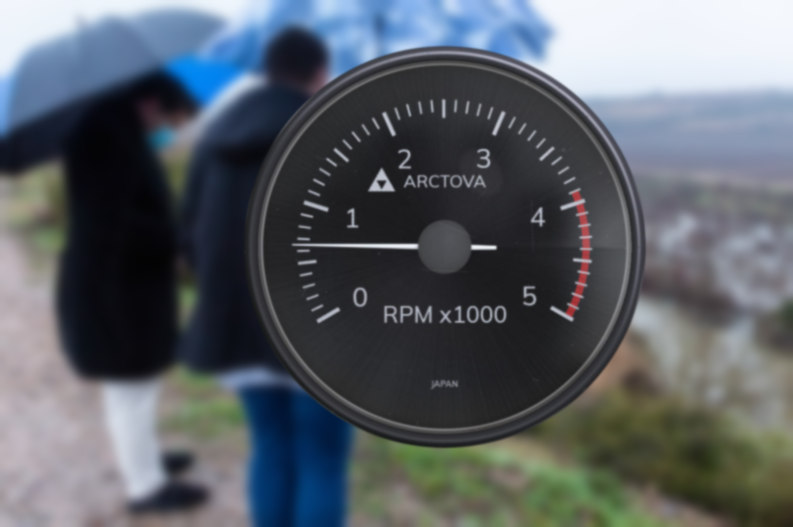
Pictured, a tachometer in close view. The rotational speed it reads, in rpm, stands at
650 rpm
